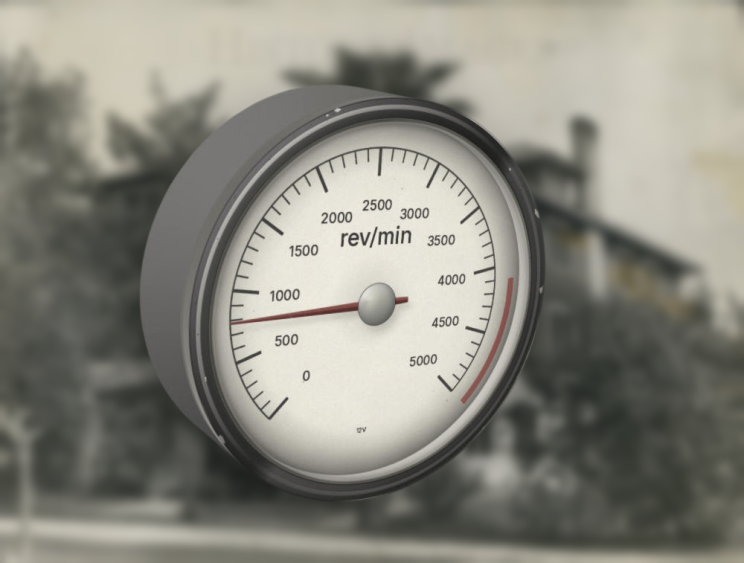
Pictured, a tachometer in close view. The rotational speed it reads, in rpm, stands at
800 rpm
